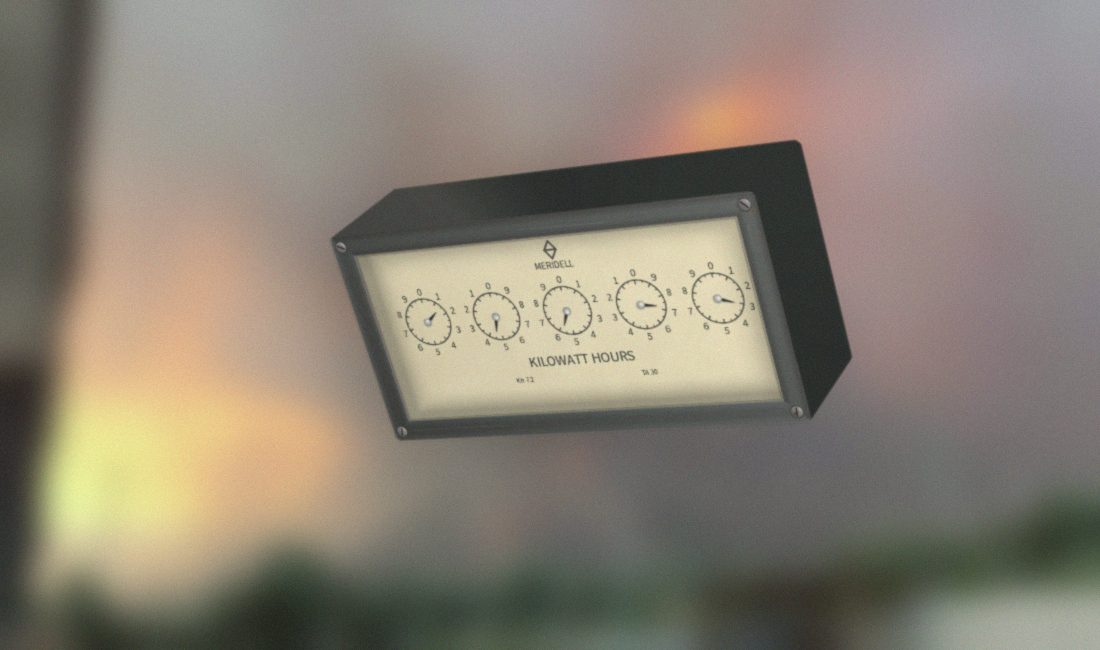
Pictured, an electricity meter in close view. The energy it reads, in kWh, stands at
14573 kWh
